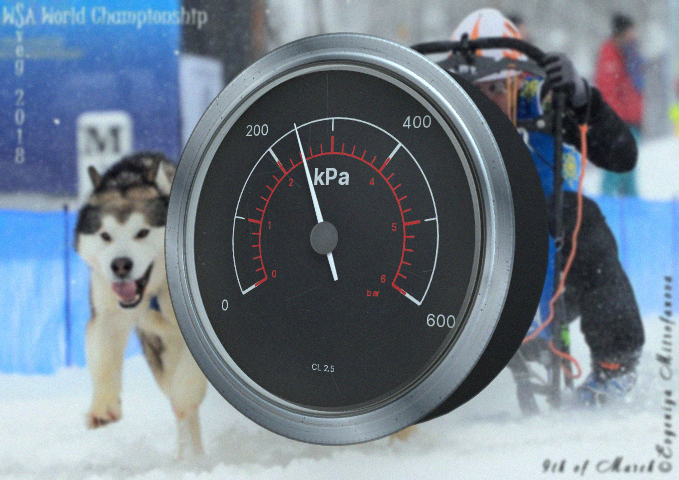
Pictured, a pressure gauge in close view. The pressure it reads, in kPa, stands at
250 kPa
